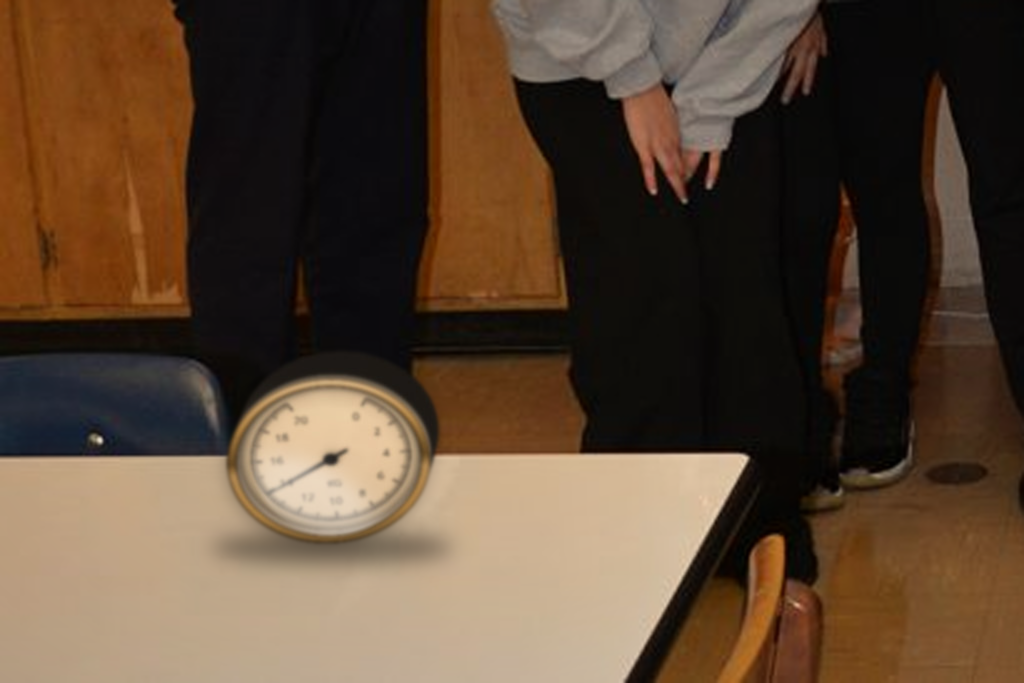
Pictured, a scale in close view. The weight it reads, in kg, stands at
14 kg
